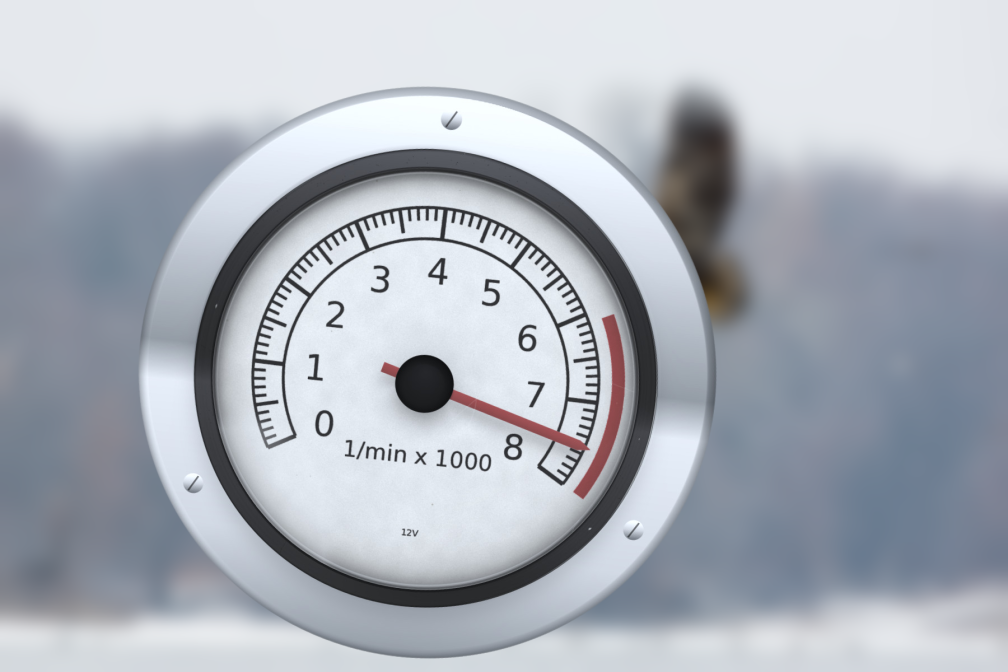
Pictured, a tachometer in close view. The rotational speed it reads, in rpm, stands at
7500 rpm
